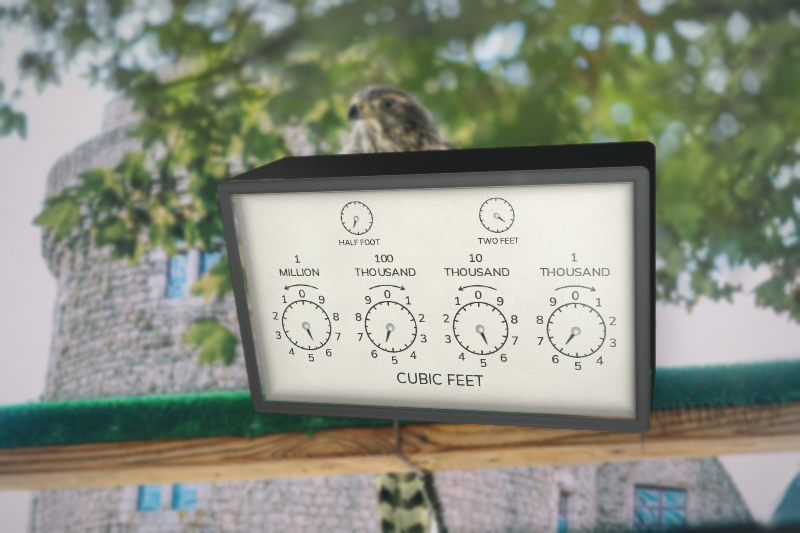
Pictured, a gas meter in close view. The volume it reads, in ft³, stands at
555600 ft³
